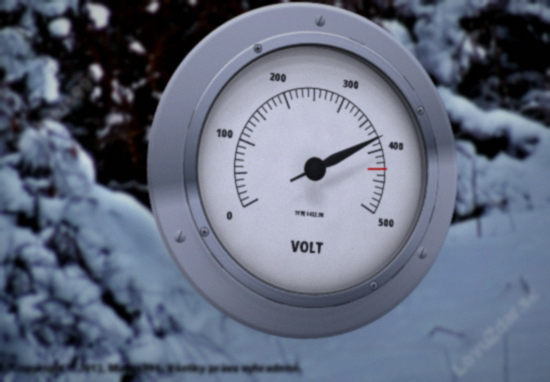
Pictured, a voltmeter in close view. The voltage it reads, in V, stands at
380 V
